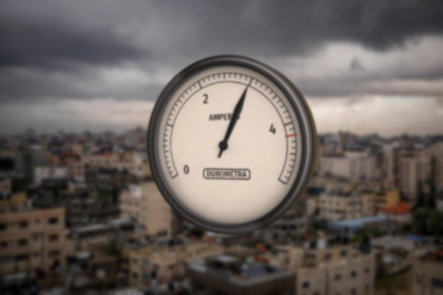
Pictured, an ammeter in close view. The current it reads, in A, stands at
3 A
